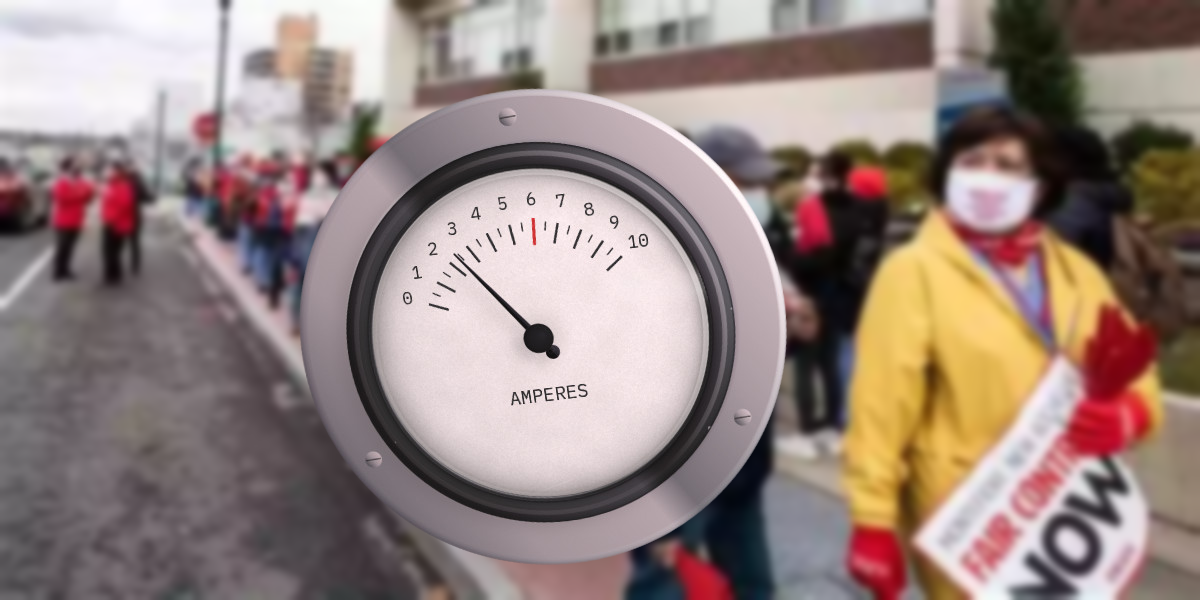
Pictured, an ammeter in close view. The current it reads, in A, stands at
2.5 A
